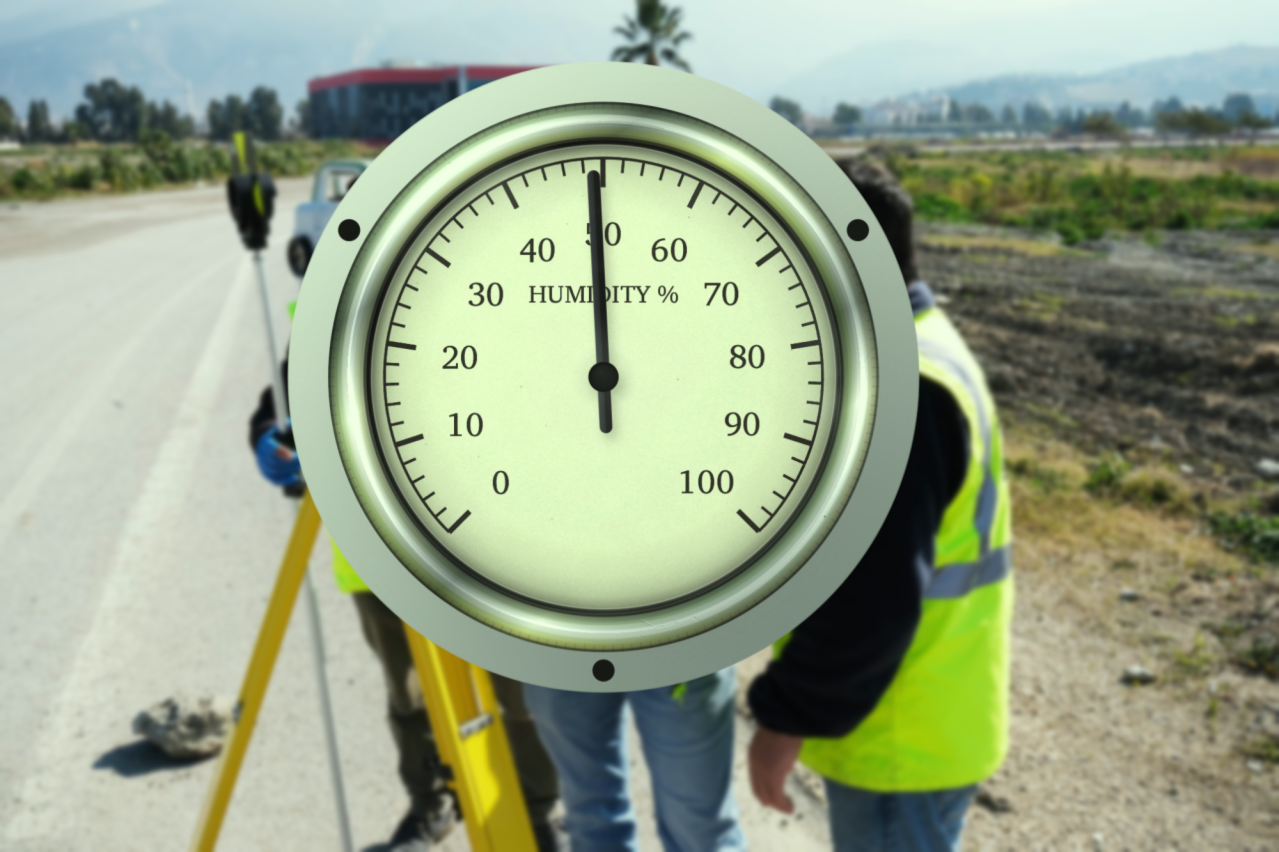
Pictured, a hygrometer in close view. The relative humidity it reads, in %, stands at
49 %
